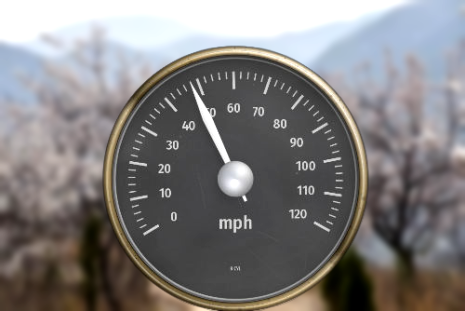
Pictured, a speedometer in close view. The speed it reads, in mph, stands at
48 mph
